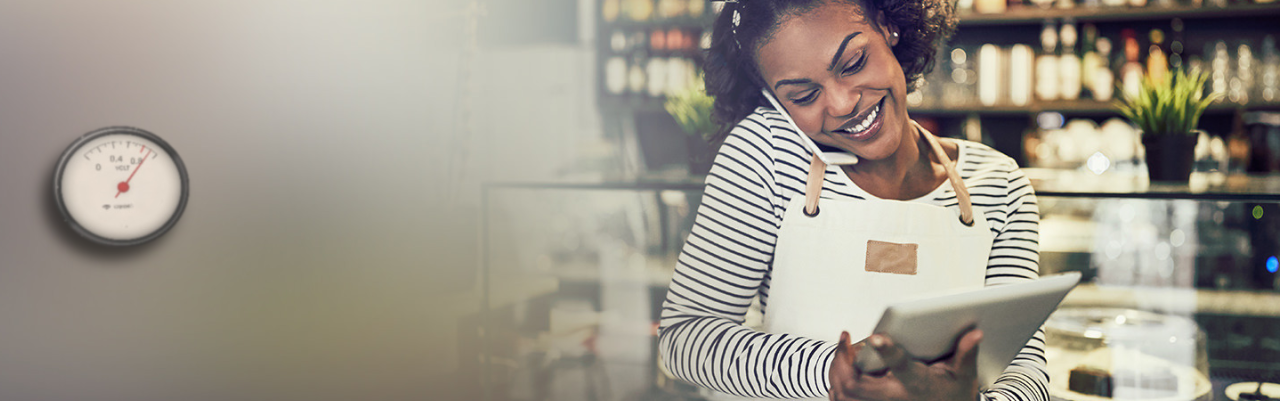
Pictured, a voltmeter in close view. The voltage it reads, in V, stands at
0.9 V
